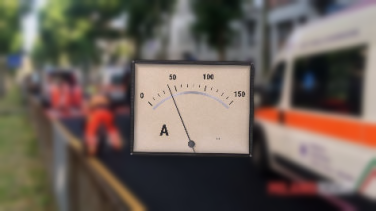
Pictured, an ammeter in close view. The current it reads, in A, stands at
40 A
